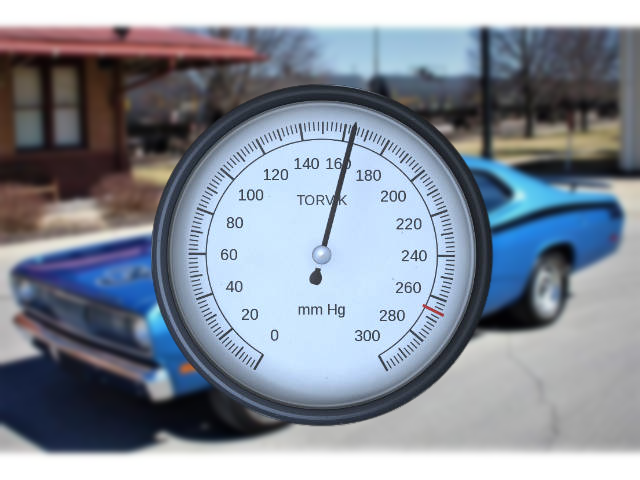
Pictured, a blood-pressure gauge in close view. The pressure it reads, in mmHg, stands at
164 mmHg
